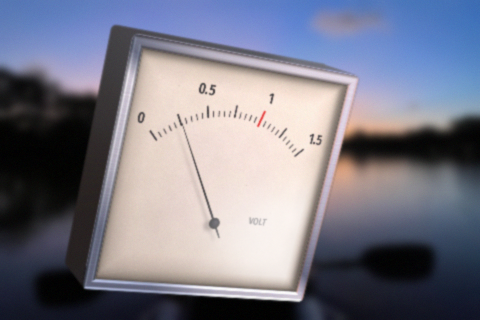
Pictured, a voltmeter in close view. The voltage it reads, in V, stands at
0.25 V
